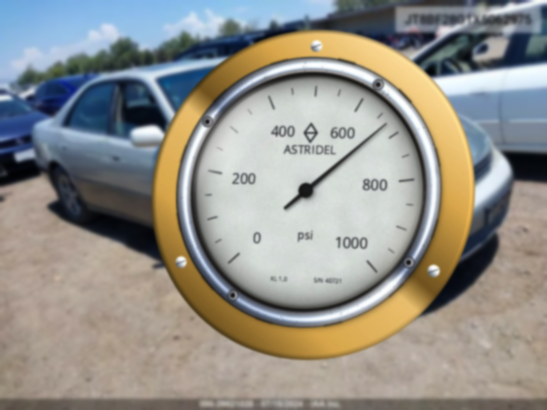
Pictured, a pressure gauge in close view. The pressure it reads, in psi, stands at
675 psi
